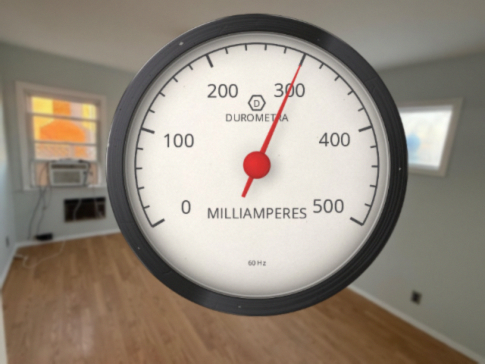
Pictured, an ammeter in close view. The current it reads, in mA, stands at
300 mA
